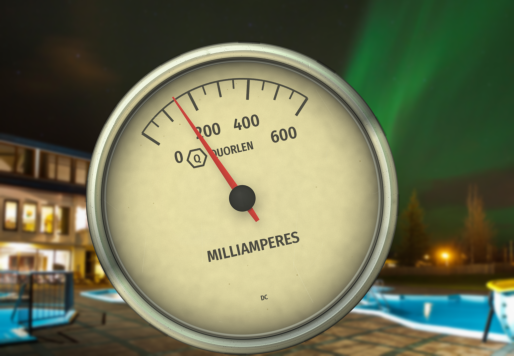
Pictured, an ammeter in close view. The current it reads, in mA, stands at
150 mA
